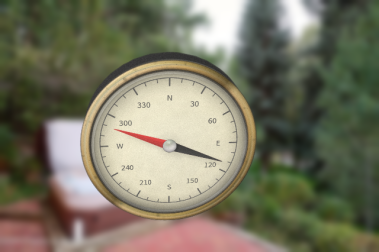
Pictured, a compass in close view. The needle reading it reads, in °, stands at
290 °
